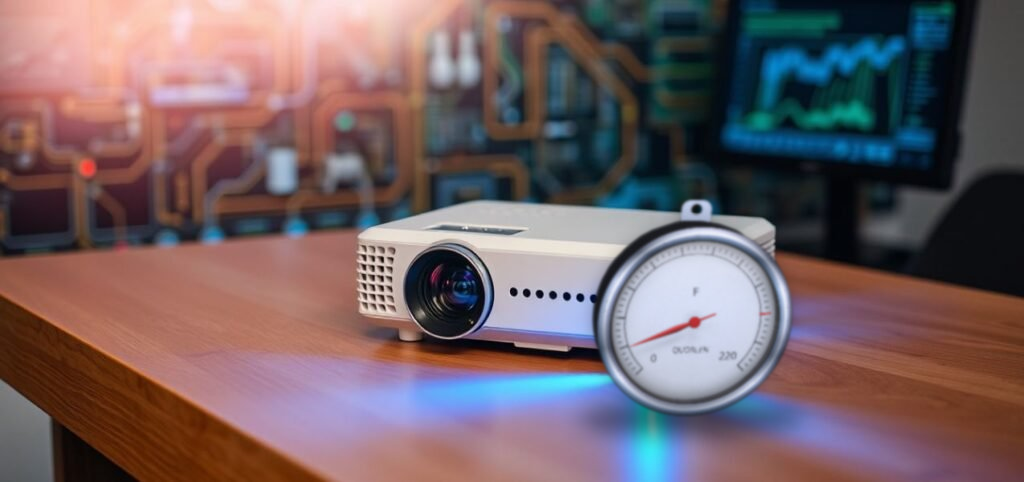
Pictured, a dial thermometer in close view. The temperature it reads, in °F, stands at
20 °F
